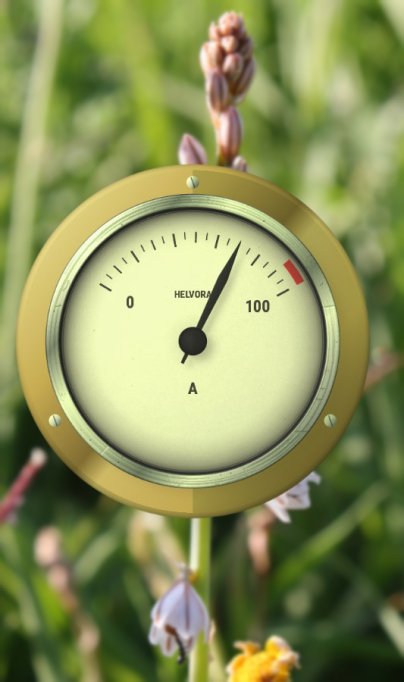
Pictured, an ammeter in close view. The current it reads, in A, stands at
70 A
